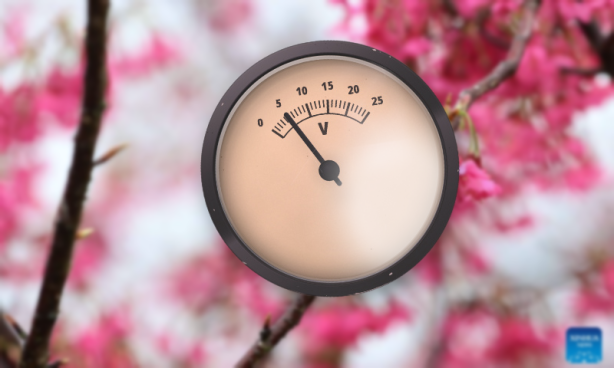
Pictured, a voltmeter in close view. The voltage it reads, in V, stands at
5 V
